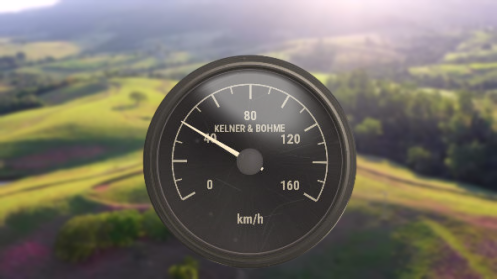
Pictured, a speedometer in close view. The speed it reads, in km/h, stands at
40 km/h
